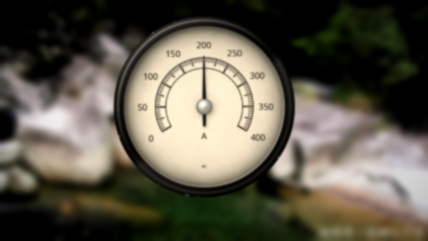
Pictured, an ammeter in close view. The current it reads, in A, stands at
200 A
